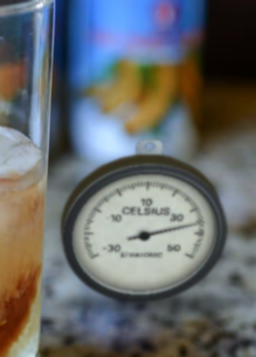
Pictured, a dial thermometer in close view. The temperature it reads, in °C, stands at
35 °C
